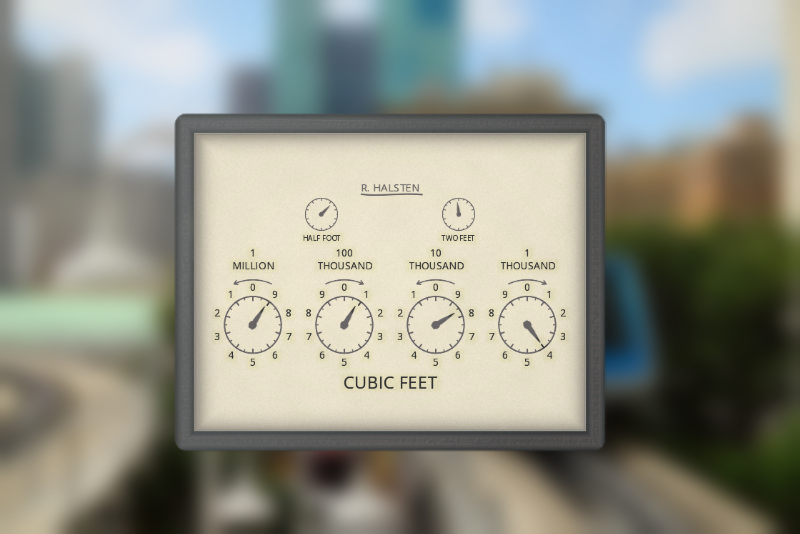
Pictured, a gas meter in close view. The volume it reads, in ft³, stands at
908400 ft³
